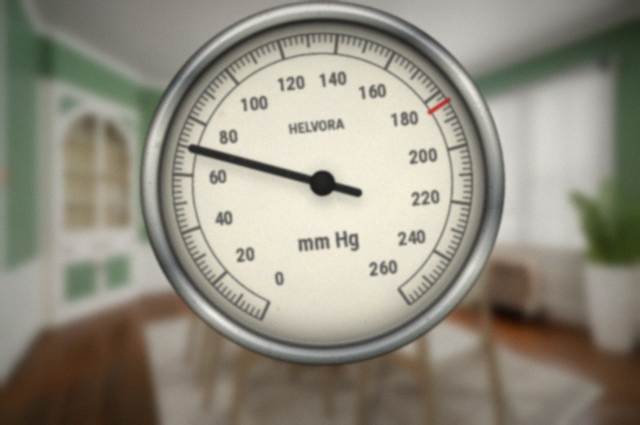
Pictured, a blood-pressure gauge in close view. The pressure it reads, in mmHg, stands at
70 mmHg
